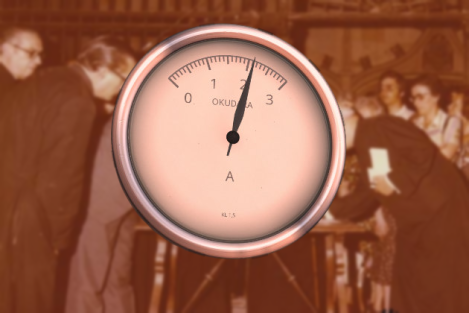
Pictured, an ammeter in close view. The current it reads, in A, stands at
2.1 A
